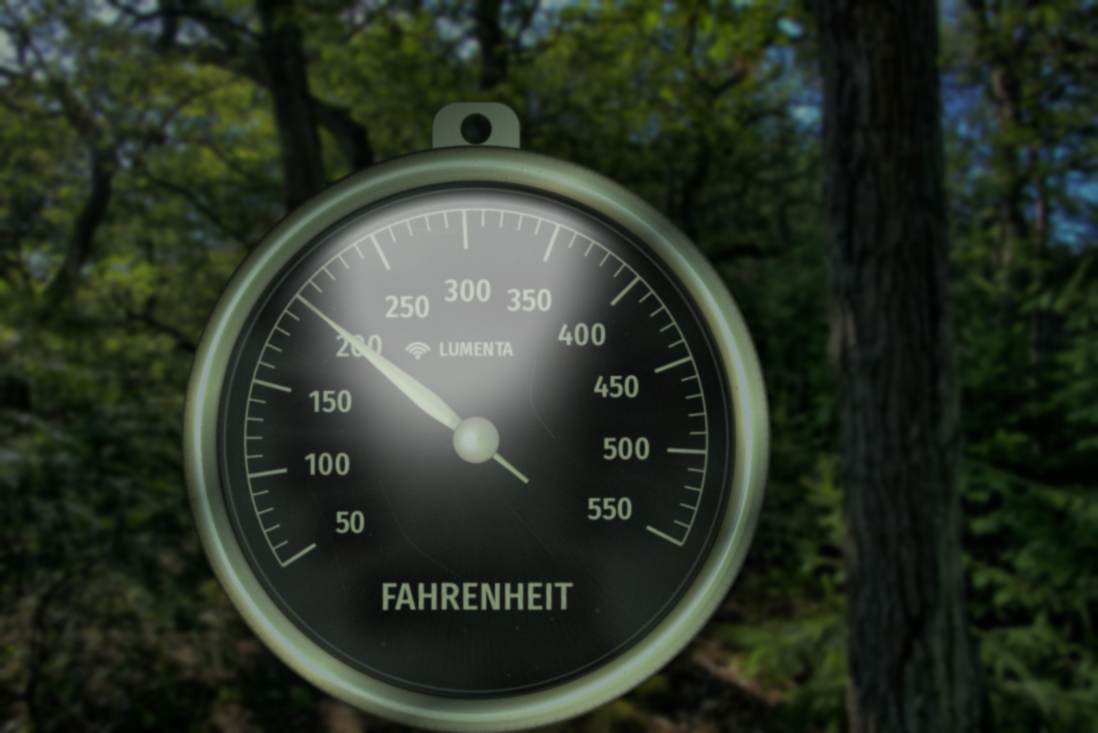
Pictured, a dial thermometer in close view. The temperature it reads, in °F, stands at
200 °F
